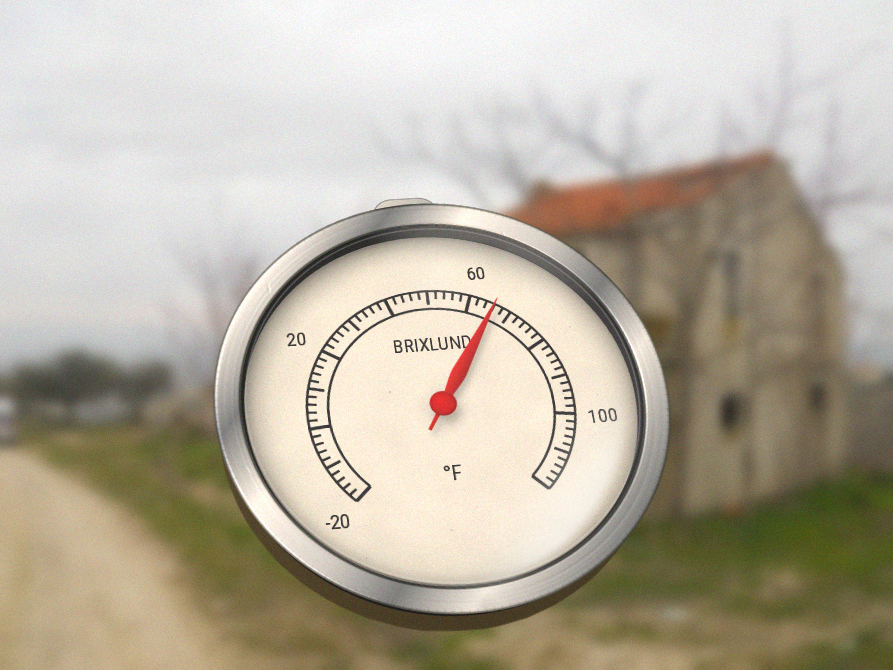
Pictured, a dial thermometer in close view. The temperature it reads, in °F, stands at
66 °F
